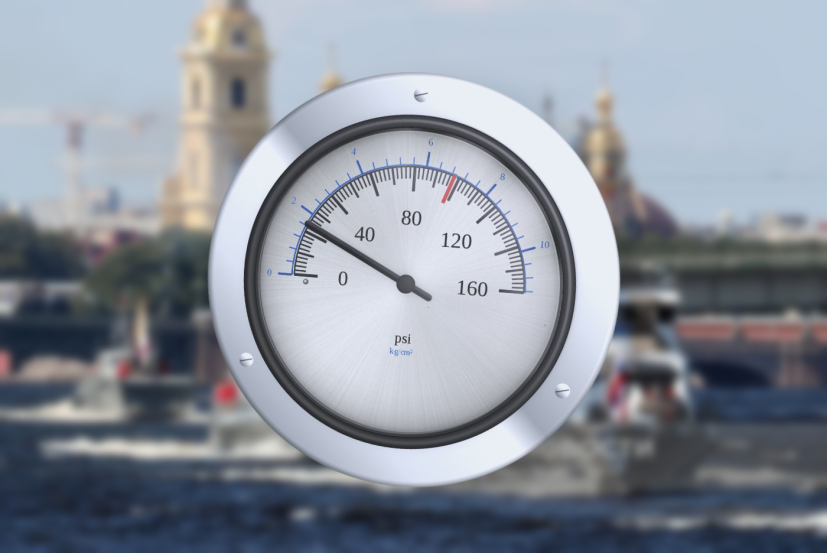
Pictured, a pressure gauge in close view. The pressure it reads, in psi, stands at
24 psi
